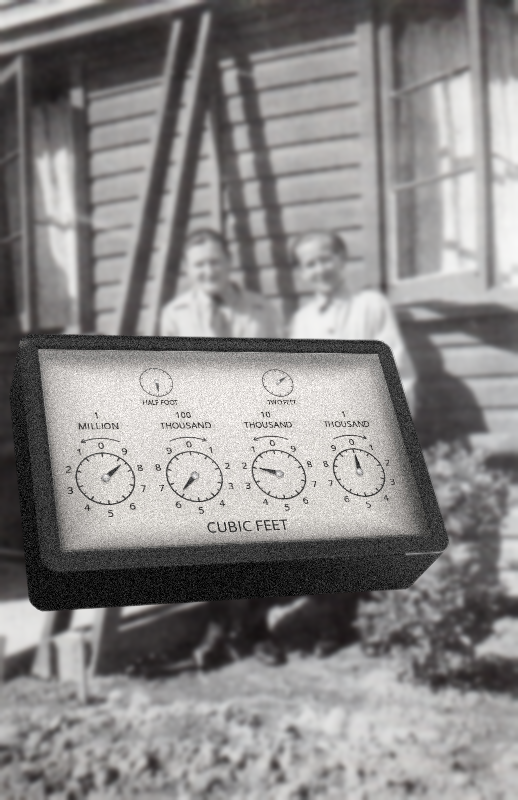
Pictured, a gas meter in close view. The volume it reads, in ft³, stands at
862000 ft³
